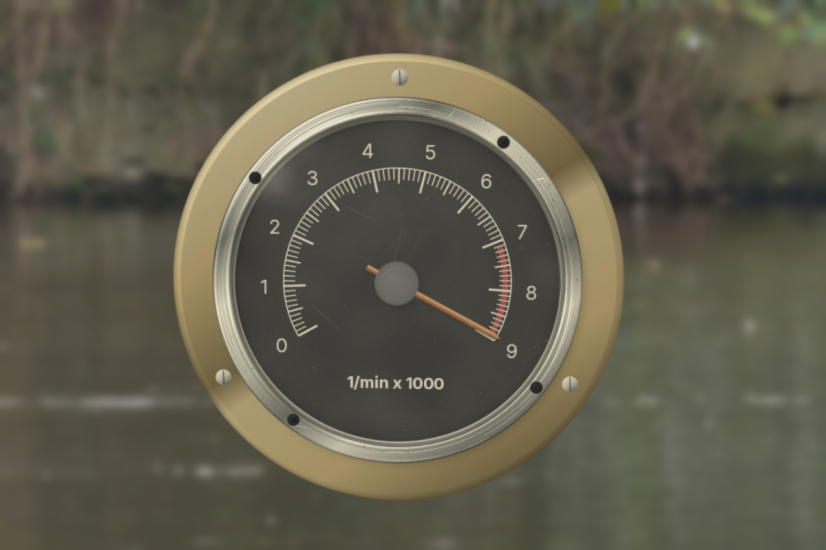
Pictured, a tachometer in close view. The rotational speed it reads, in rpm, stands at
8900 rpm
